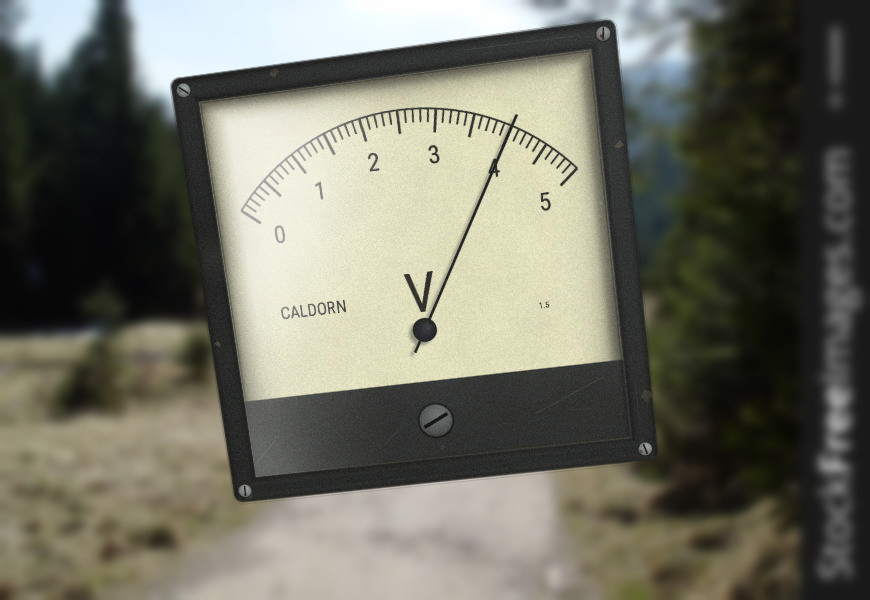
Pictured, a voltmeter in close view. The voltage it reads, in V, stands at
4 V
